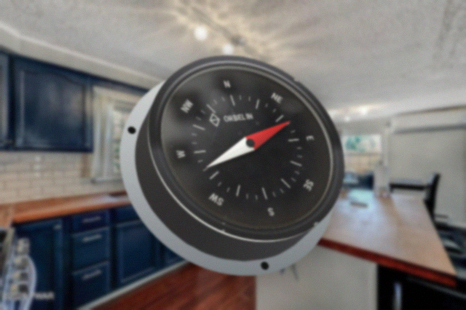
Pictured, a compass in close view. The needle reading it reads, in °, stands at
70 °
